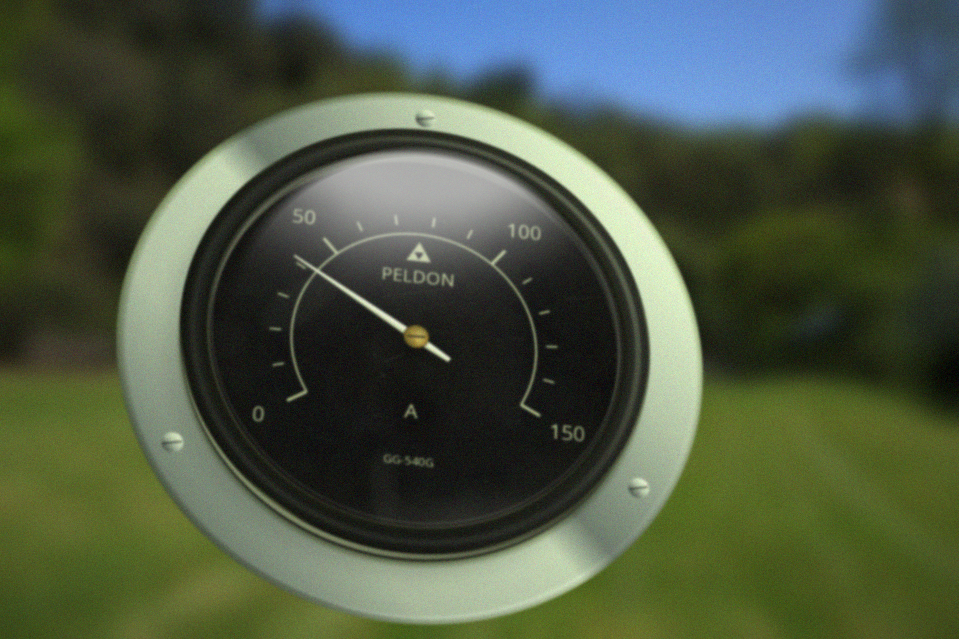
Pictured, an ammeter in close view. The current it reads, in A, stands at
40 A
